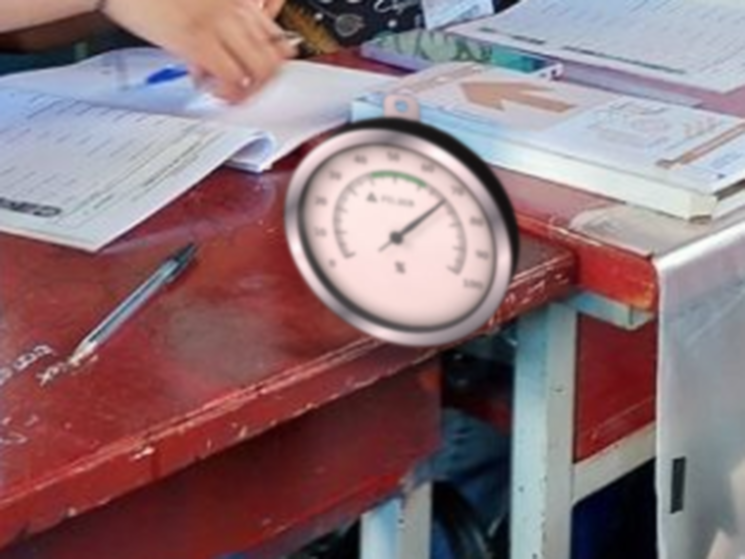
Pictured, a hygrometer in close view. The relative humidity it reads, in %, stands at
70 %
